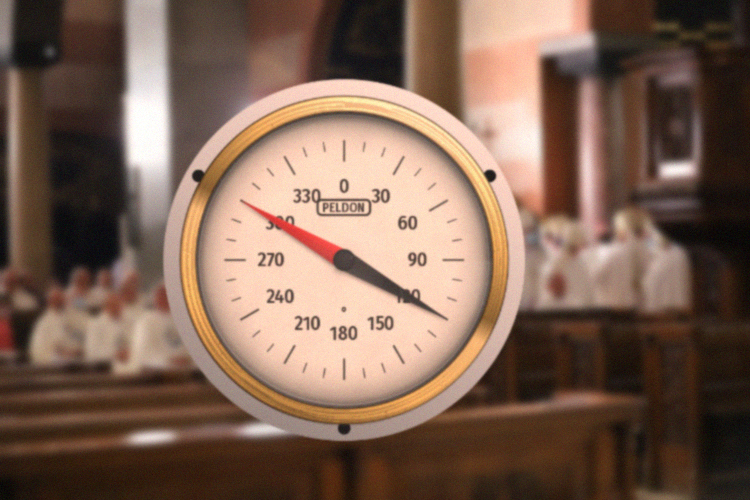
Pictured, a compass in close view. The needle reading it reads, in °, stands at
300 °
